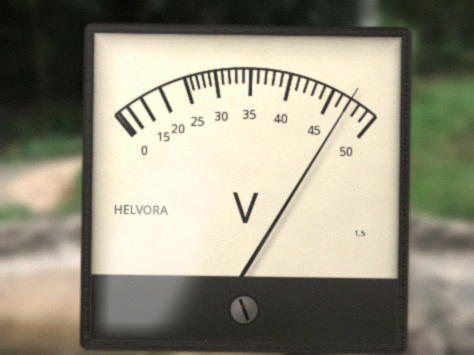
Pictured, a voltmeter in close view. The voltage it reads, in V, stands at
47 V
